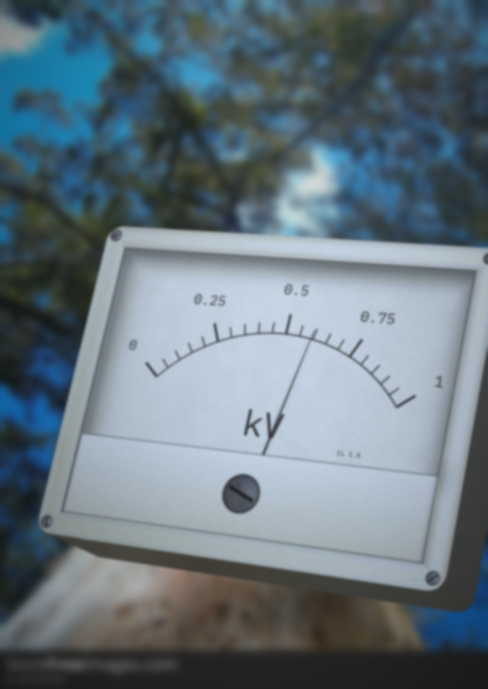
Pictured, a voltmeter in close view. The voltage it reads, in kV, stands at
0.6 kV
